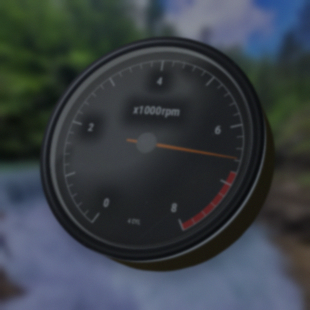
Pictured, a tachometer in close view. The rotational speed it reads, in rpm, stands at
6600 rpm
